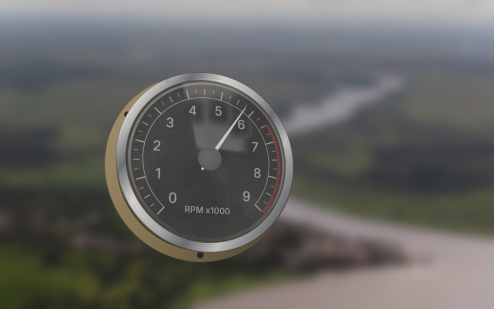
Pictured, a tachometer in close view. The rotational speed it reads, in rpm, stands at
5750 rpm
